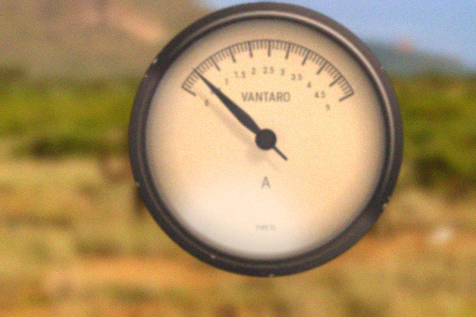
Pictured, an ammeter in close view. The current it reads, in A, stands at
0.5 A
